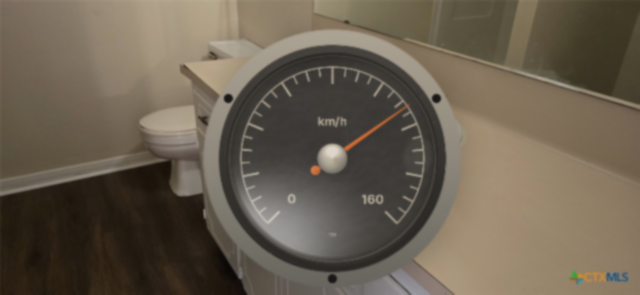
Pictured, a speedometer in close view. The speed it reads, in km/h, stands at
112.5 km/h
